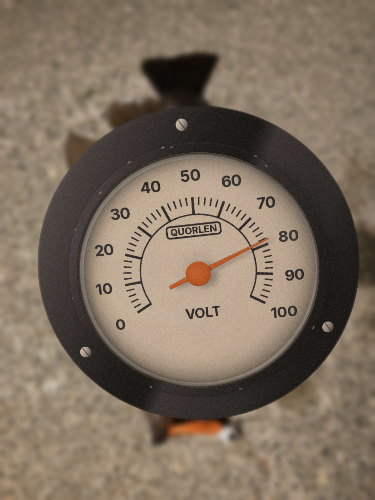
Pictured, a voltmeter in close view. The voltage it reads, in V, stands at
78 V
